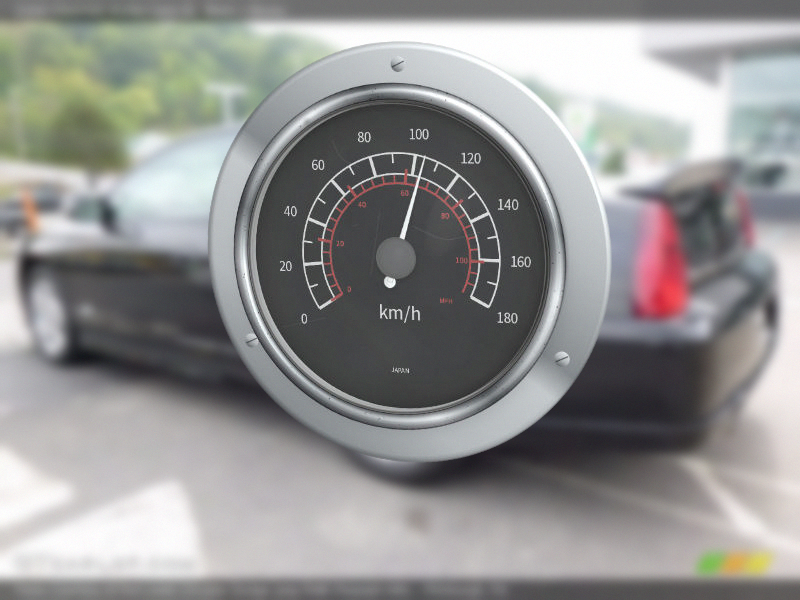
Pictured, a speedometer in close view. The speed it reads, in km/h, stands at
105 km/h
